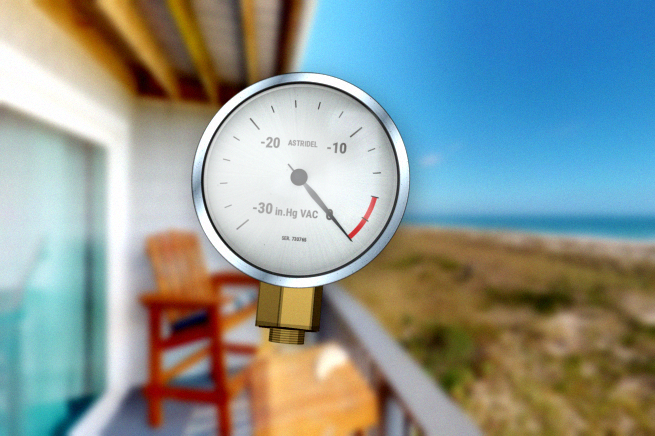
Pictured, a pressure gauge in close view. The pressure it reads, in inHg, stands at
0 inHg
